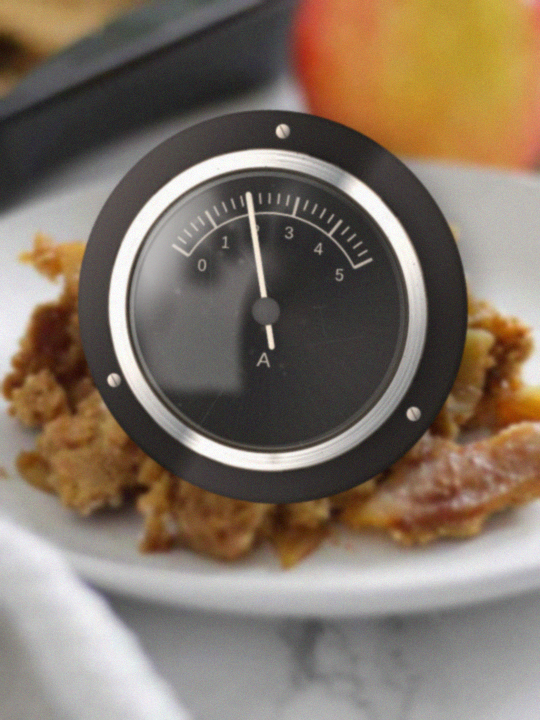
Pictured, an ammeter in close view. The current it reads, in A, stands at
2 A
